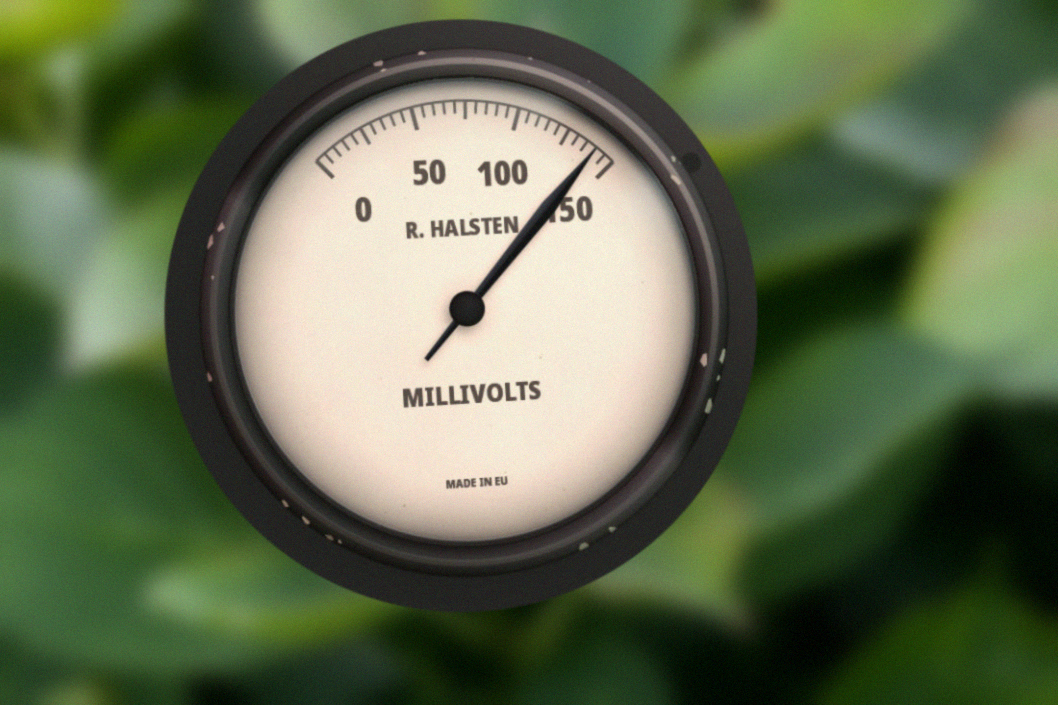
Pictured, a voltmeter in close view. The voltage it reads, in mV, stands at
140 mV
